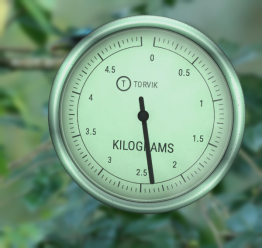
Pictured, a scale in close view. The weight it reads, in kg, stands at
2.35 kg
